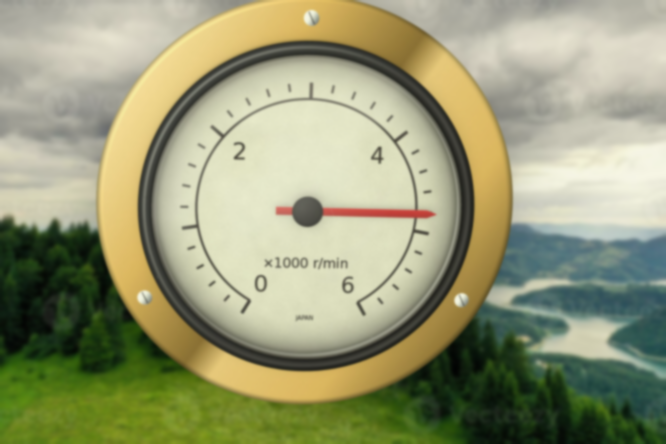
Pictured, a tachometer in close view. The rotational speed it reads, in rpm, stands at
4800 rpm
